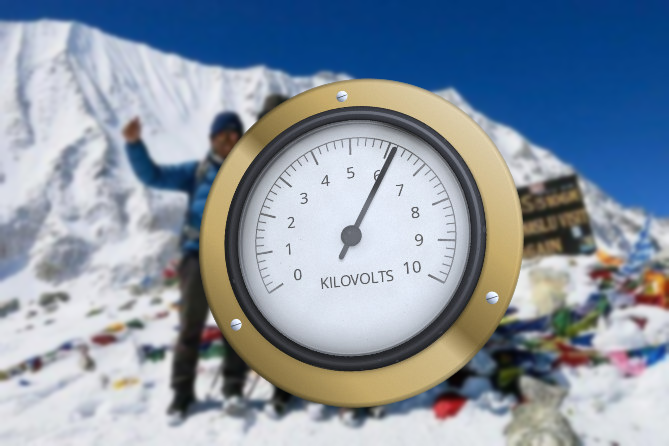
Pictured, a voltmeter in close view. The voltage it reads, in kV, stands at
6.2 kV
